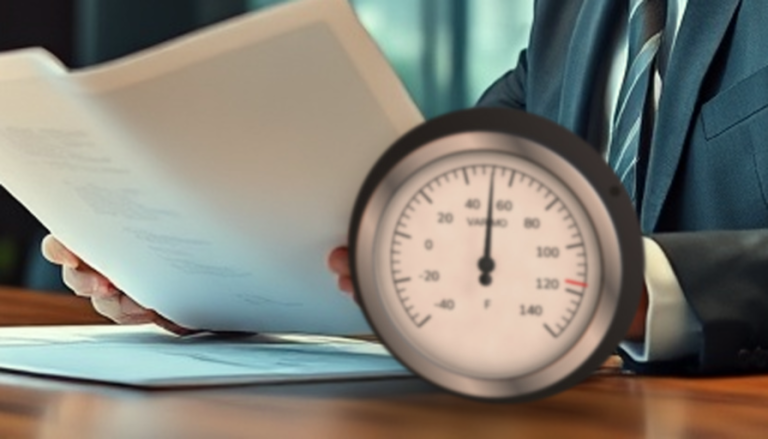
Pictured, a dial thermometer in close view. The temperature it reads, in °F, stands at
52 °F
